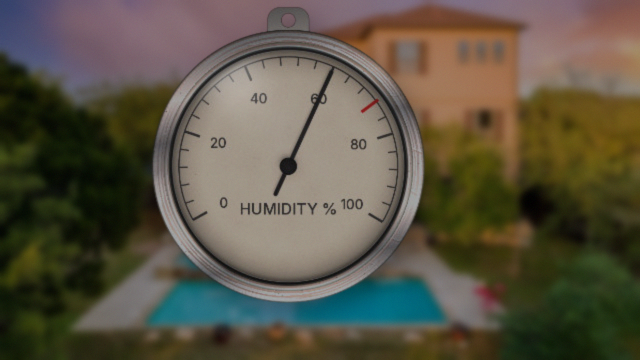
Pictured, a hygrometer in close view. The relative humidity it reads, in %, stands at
60 %
